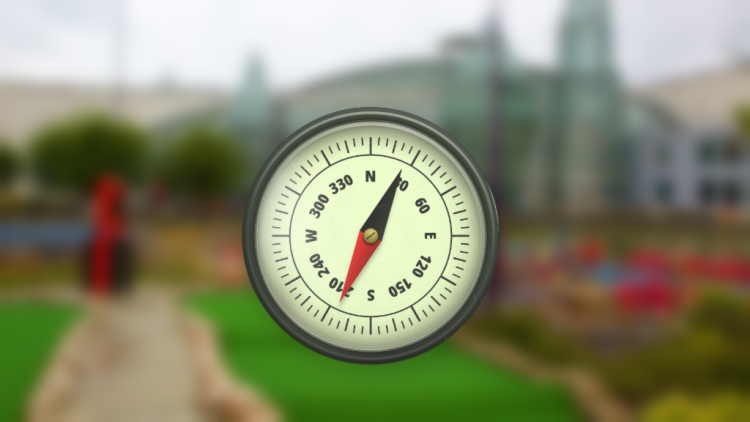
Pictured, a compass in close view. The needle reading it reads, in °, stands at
205 °
